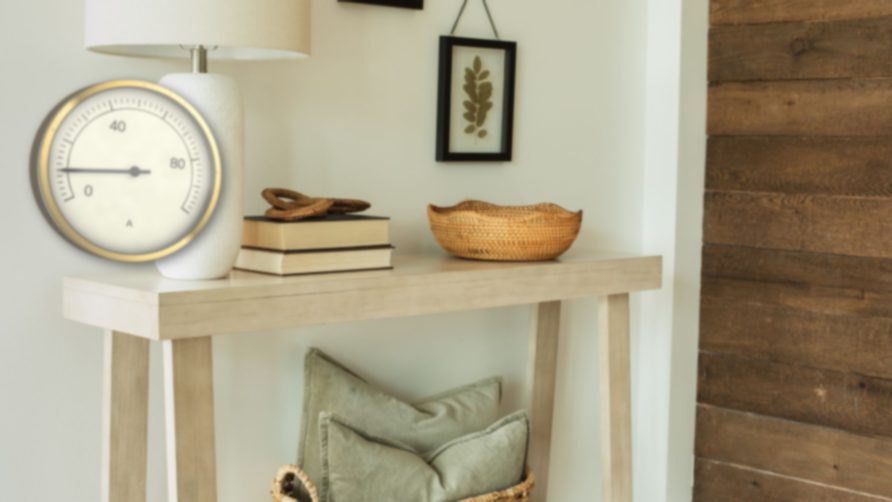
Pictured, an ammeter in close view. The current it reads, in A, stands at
10 A
